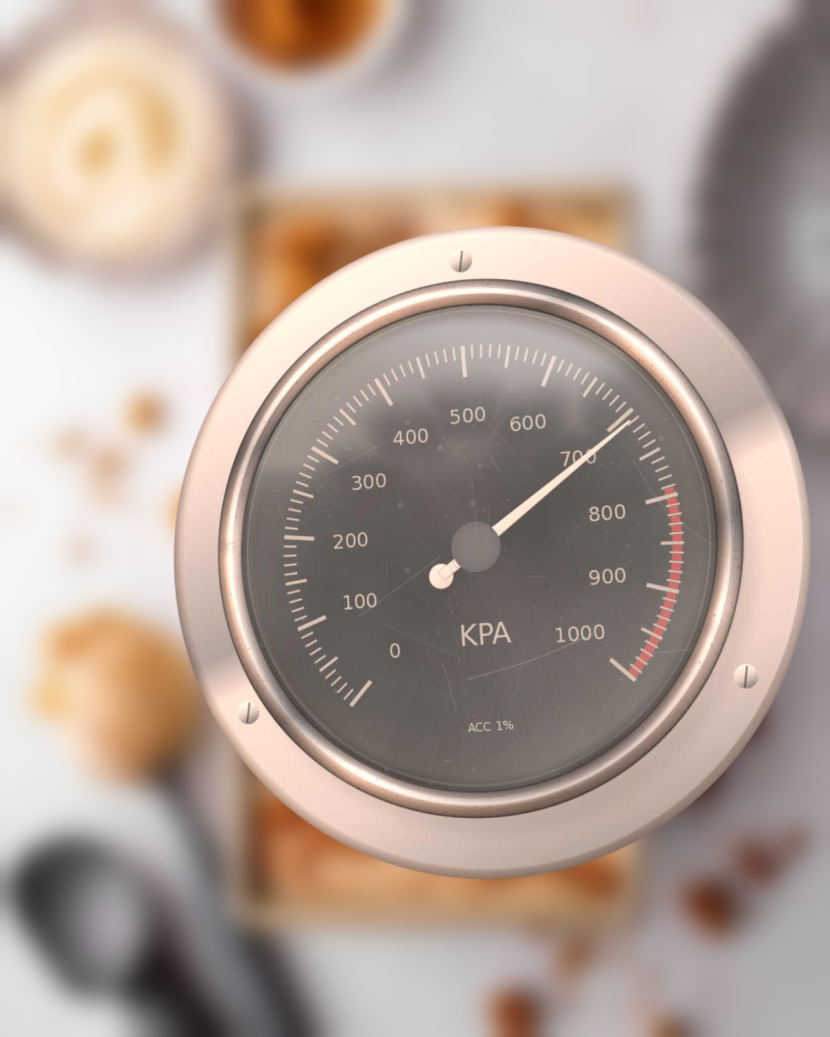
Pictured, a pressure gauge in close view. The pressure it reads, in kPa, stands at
710 kPa
